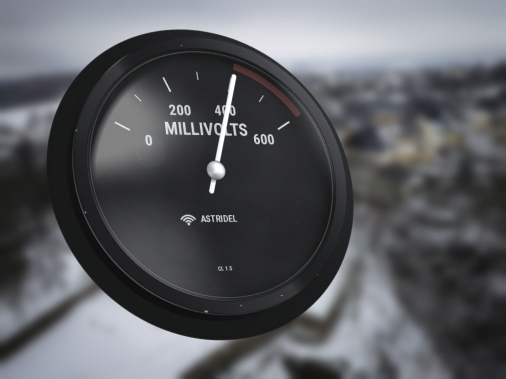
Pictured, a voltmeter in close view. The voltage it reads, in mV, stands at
400 mV
